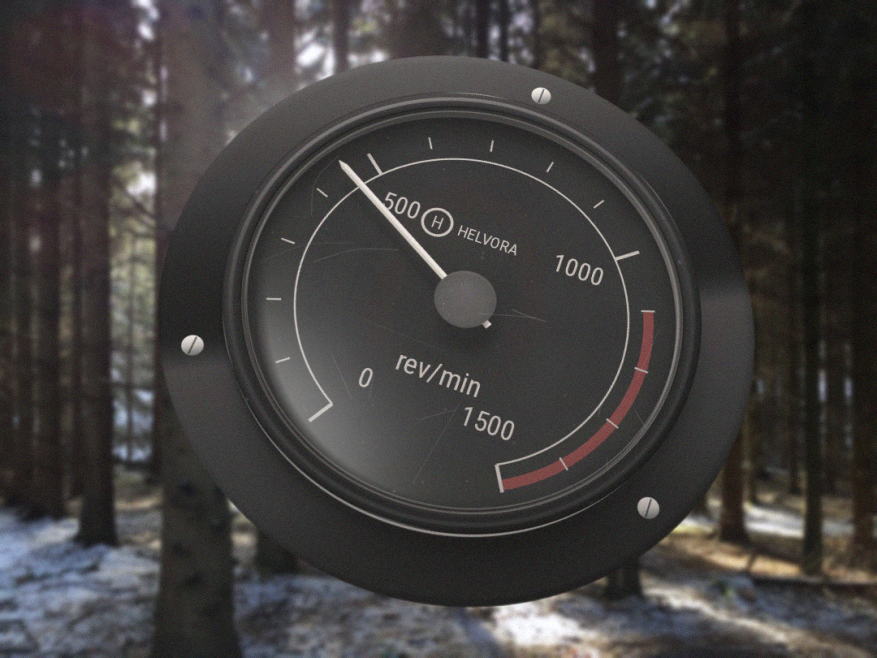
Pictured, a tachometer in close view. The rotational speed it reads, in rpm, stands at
450 rpm
